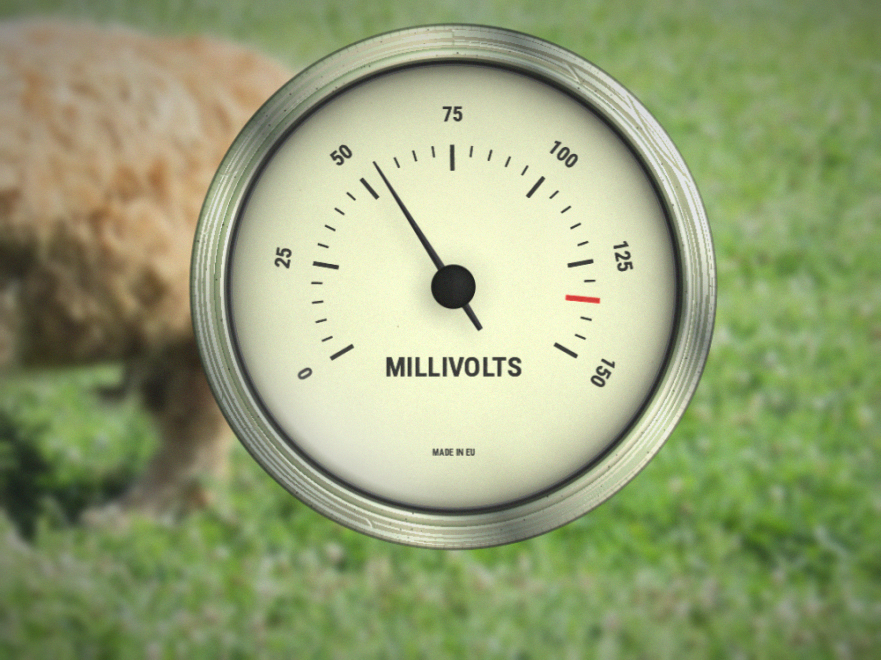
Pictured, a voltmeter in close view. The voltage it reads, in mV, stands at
55 mV
